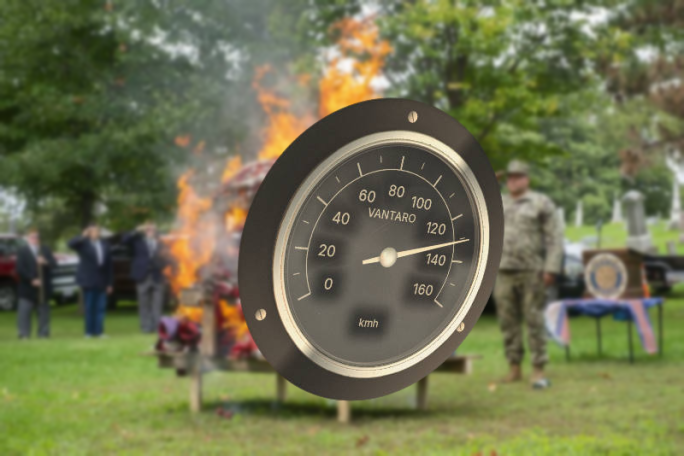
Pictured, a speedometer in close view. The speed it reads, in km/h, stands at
130 km/h
